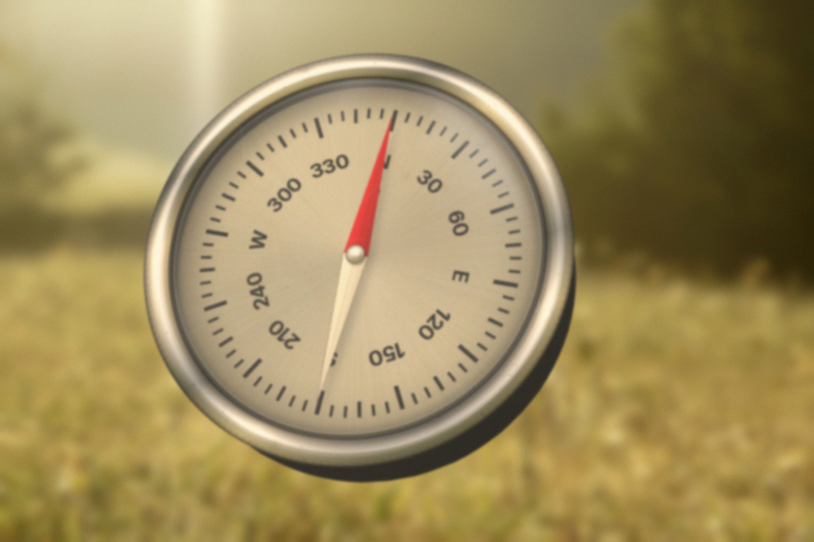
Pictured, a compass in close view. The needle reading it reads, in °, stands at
0 °
